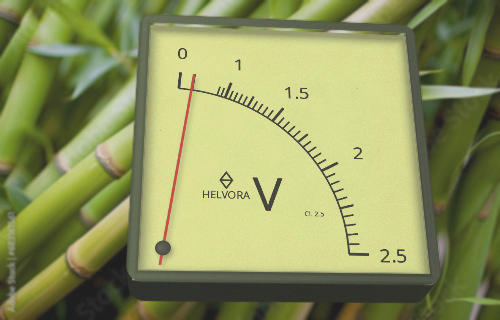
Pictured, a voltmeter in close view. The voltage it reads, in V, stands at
0.5 V
